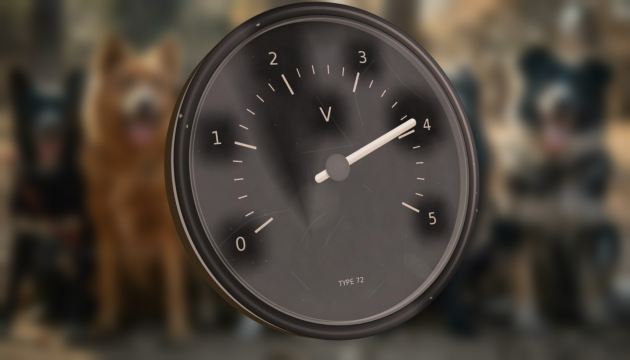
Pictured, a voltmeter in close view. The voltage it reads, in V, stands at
3.9 V
